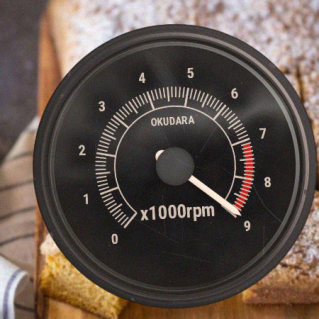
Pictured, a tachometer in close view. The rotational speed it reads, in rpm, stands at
8900 rpm
